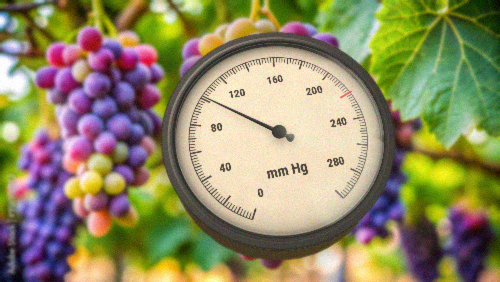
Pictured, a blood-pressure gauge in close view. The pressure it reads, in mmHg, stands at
100 mmHg
